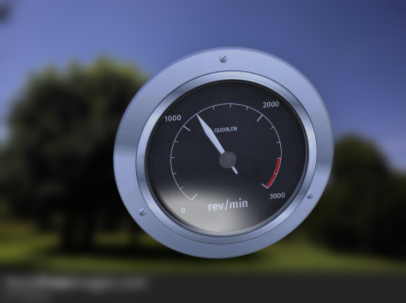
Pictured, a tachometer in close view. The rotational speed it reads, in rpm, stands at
1200 rpm
